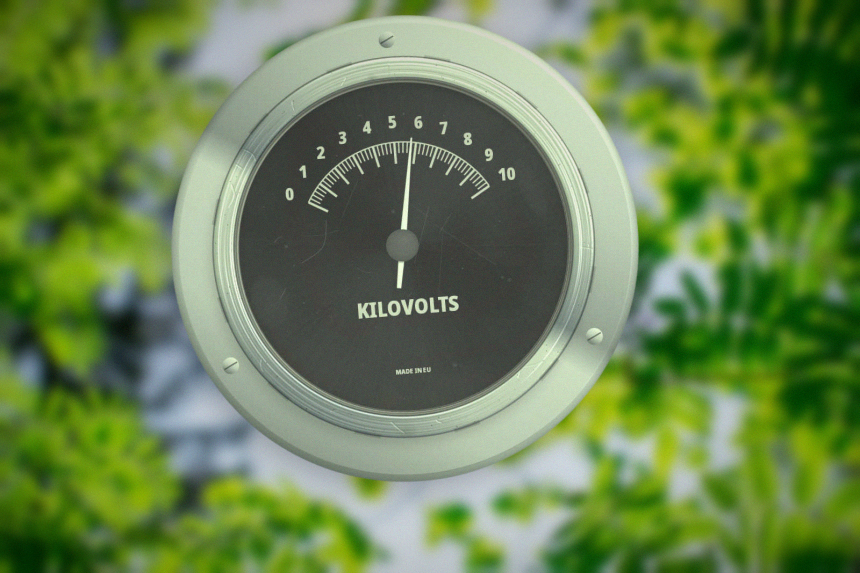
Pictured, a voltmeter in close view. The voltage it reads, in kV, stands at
5.8 kV
